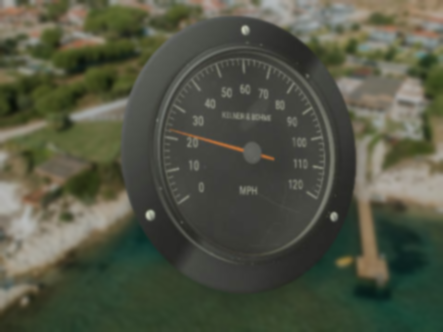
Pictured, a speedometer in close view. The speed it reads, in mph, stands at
22 mph
